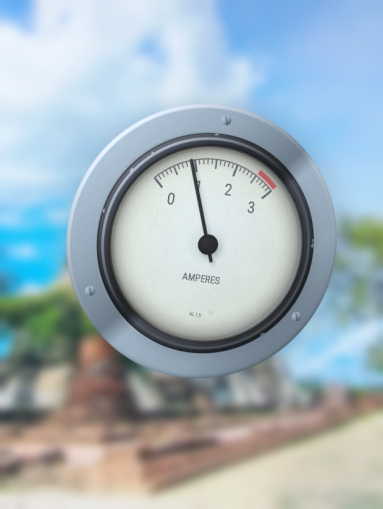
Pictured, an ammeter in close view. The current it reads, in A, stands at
0.9 A
